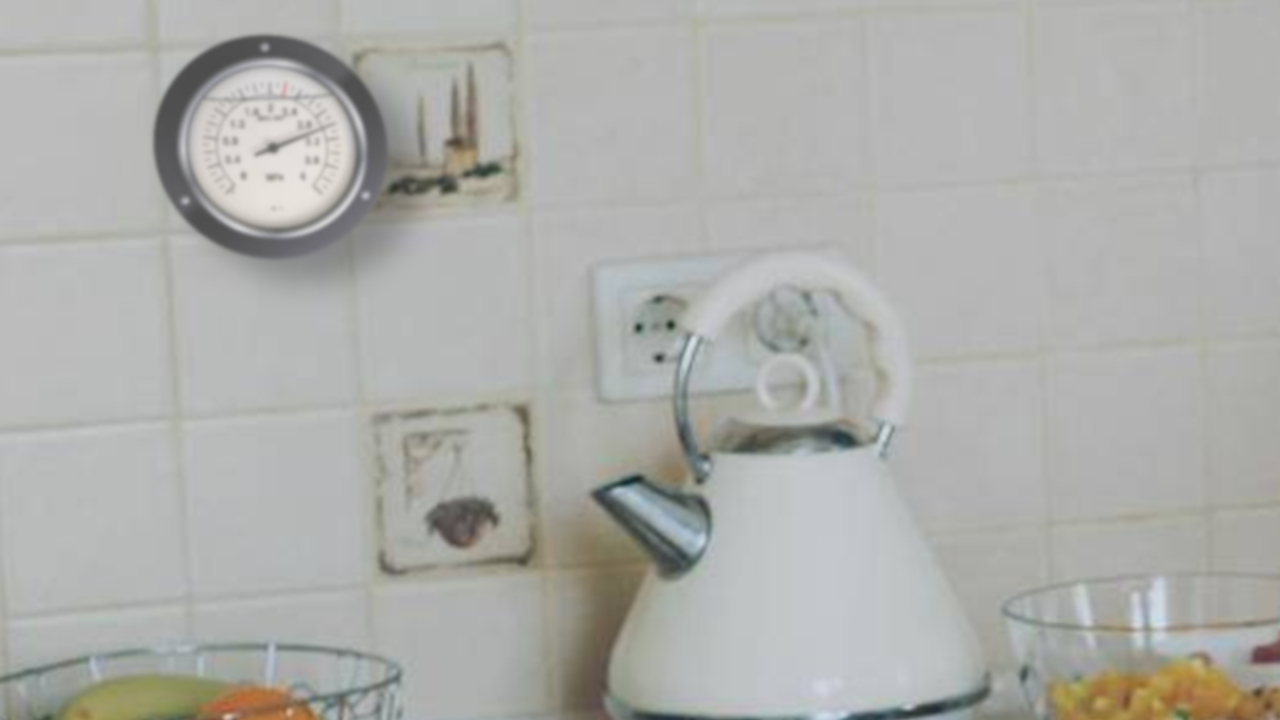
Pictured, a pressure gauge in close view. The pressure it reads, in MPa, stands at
3 MPa
